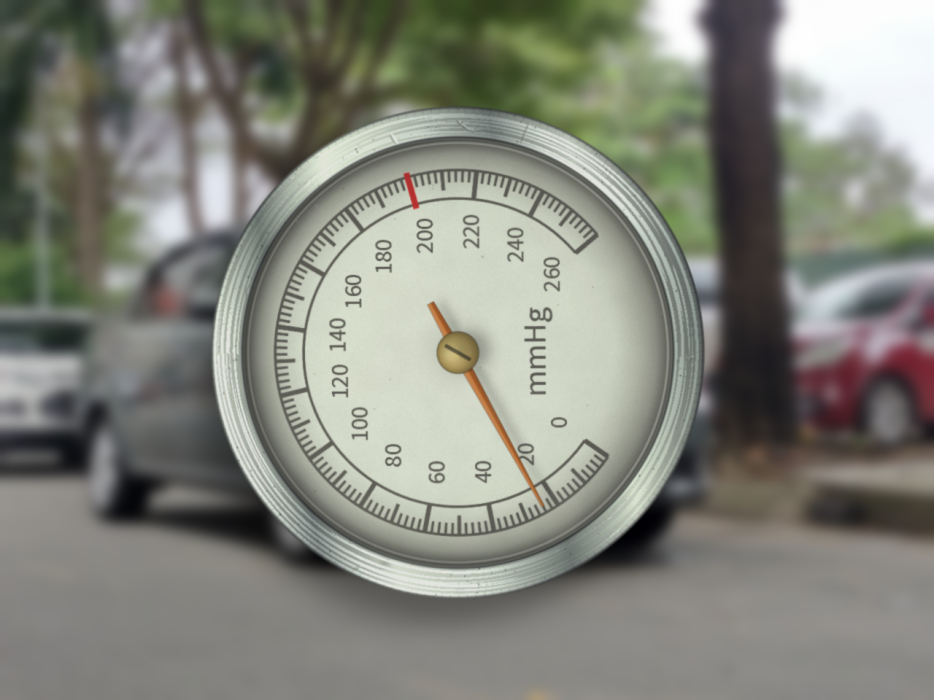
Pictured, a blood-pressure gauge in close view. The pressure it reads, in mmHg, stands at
24 mmHg
